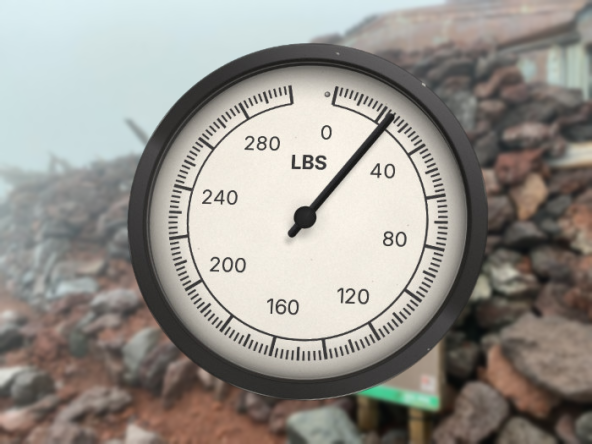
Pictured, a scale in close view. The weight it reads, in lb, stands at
24 lb
